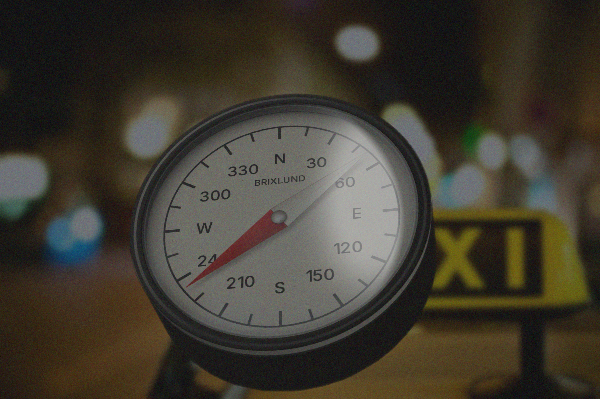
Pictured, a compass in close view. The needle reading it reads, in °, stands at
232.5 °
